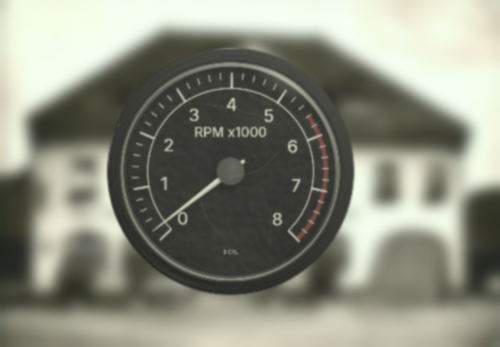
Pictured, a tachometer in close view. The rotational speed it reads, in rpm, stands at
200 rpm
